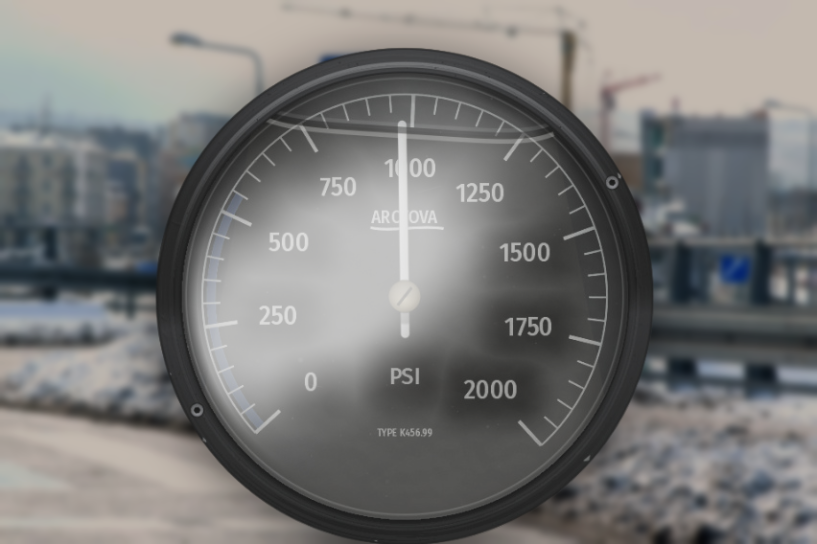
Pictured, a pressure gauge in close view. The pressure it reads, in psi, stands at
975 psi
